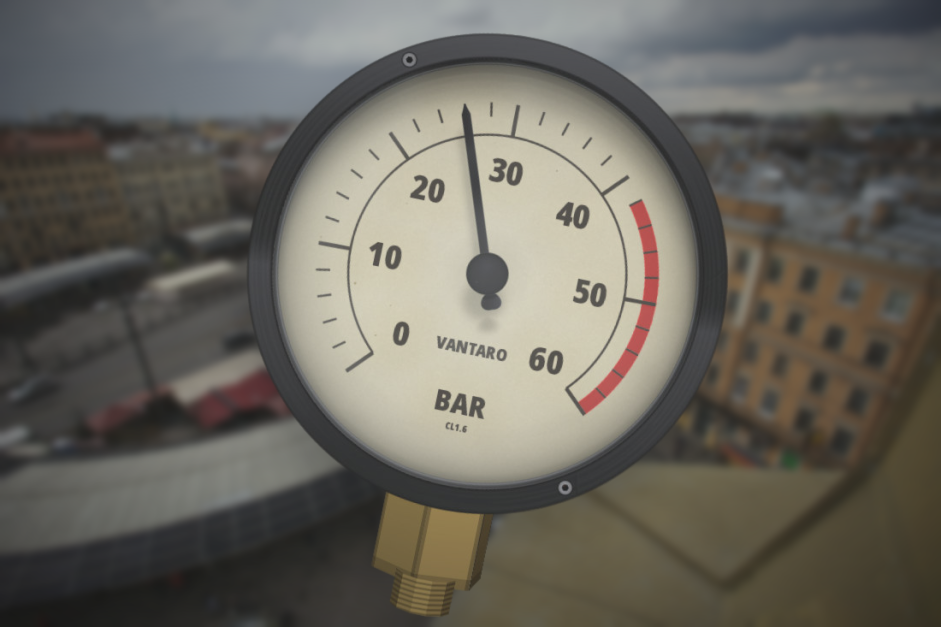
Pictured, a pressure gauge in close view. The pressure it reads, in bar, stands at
26 bar
